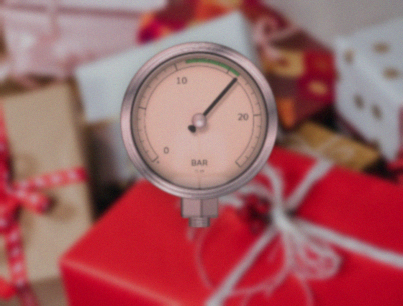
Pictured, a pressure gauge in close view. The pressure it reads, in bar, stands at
16 bar
